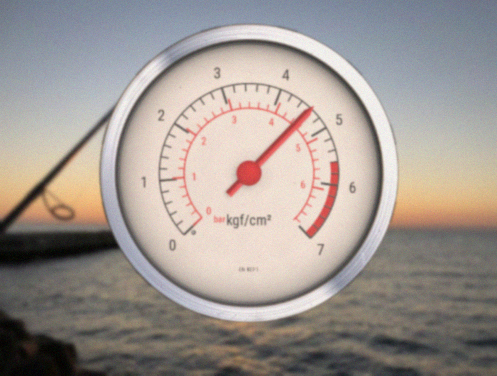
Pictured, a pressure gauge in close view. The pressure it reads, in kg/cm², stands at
4.6 kg/cm²
